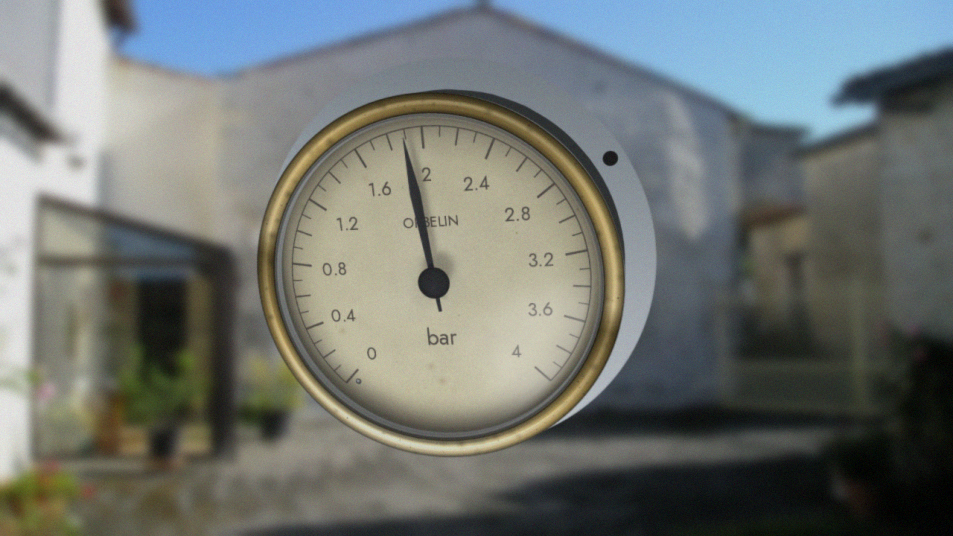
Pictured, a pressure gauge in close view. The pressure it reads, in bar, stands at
1.9 bar
